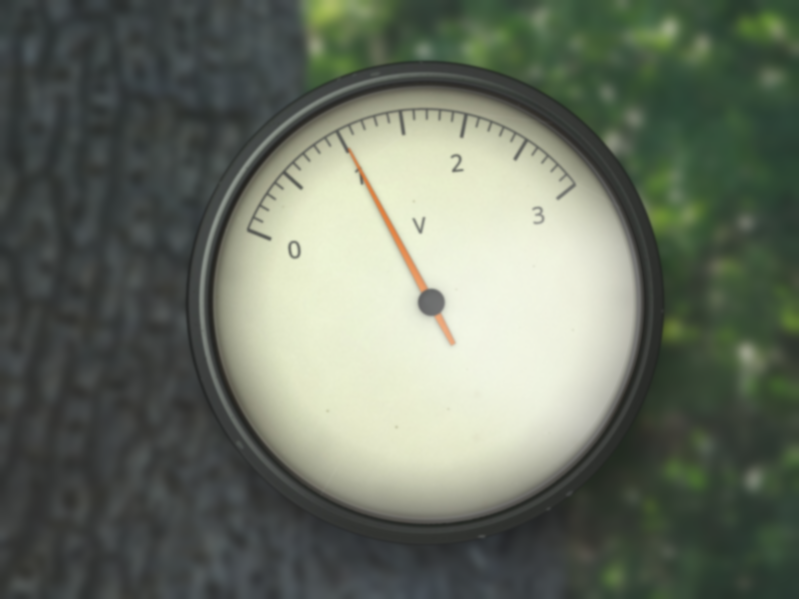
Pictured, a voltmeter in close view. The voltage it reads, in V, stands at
1 V
